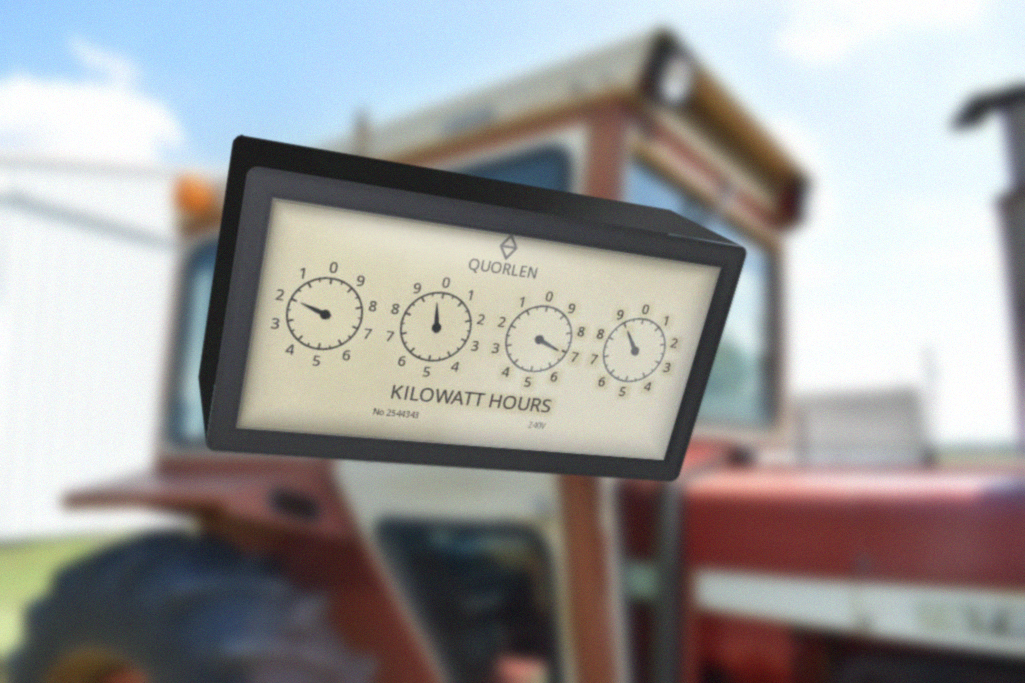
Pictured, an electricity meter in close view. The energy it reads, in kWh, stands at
1969 kWh
